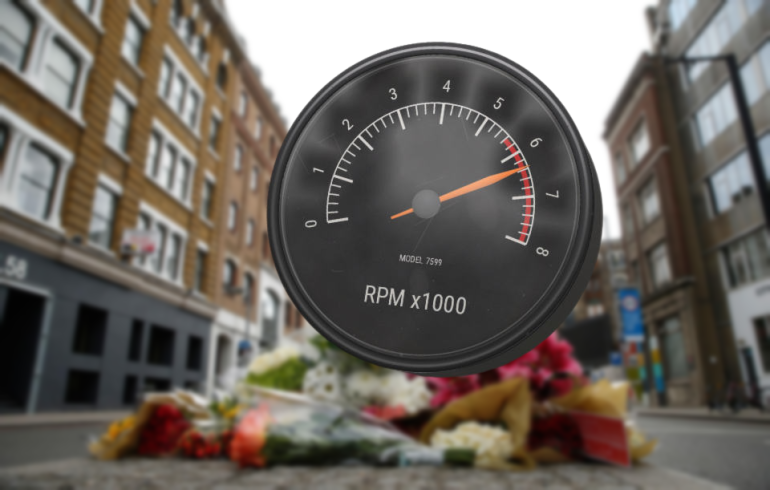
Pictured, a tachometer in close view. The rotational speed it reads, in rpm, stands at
6400 rpm
